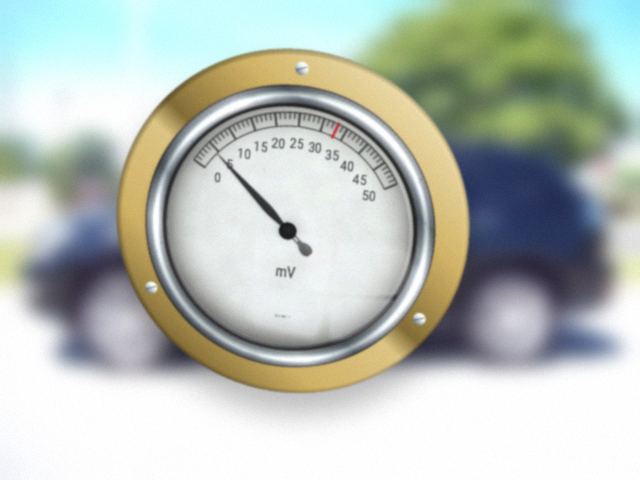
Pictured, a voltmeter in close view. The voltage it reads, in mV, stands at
5 mV
